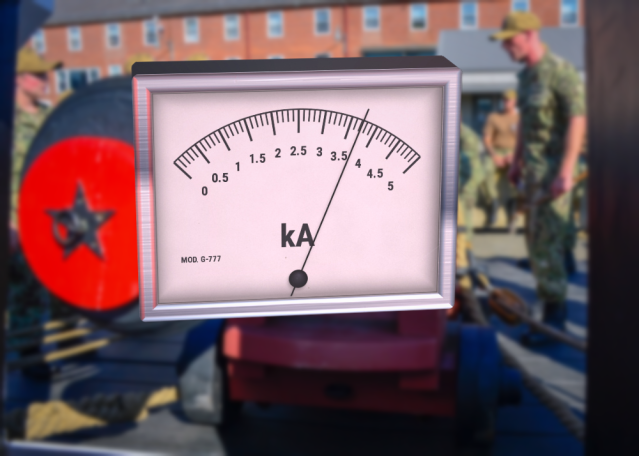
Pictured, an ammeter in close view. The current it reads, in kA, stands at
3.7 kA
